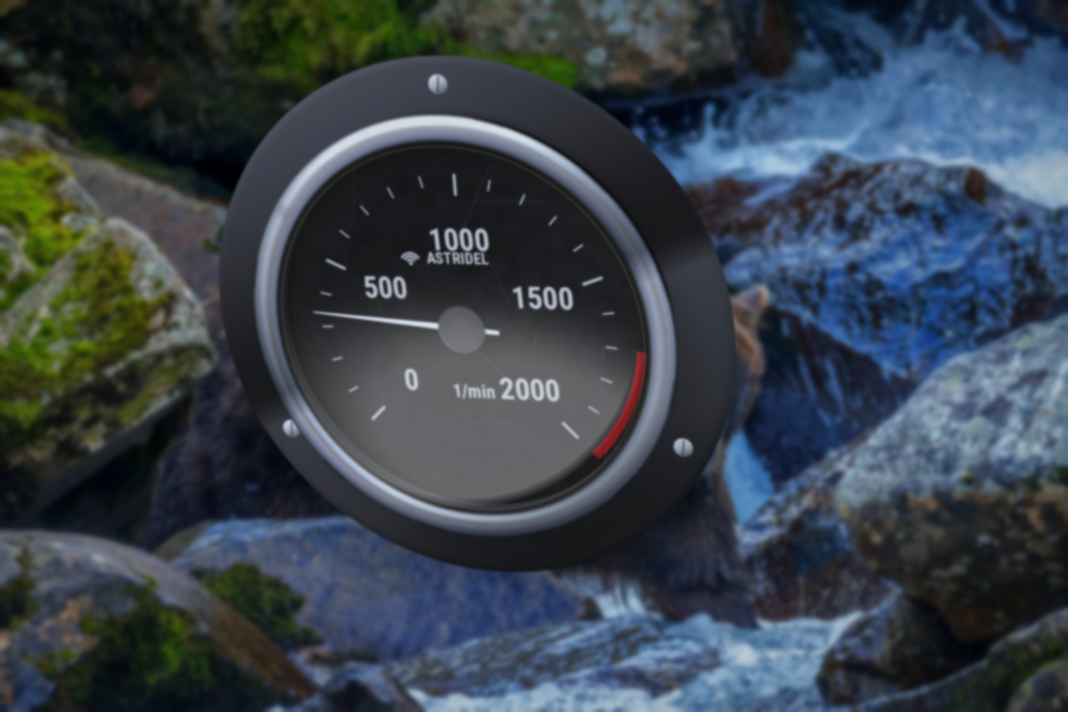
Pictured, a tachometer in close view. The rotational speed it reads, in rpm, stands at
350 rpm
